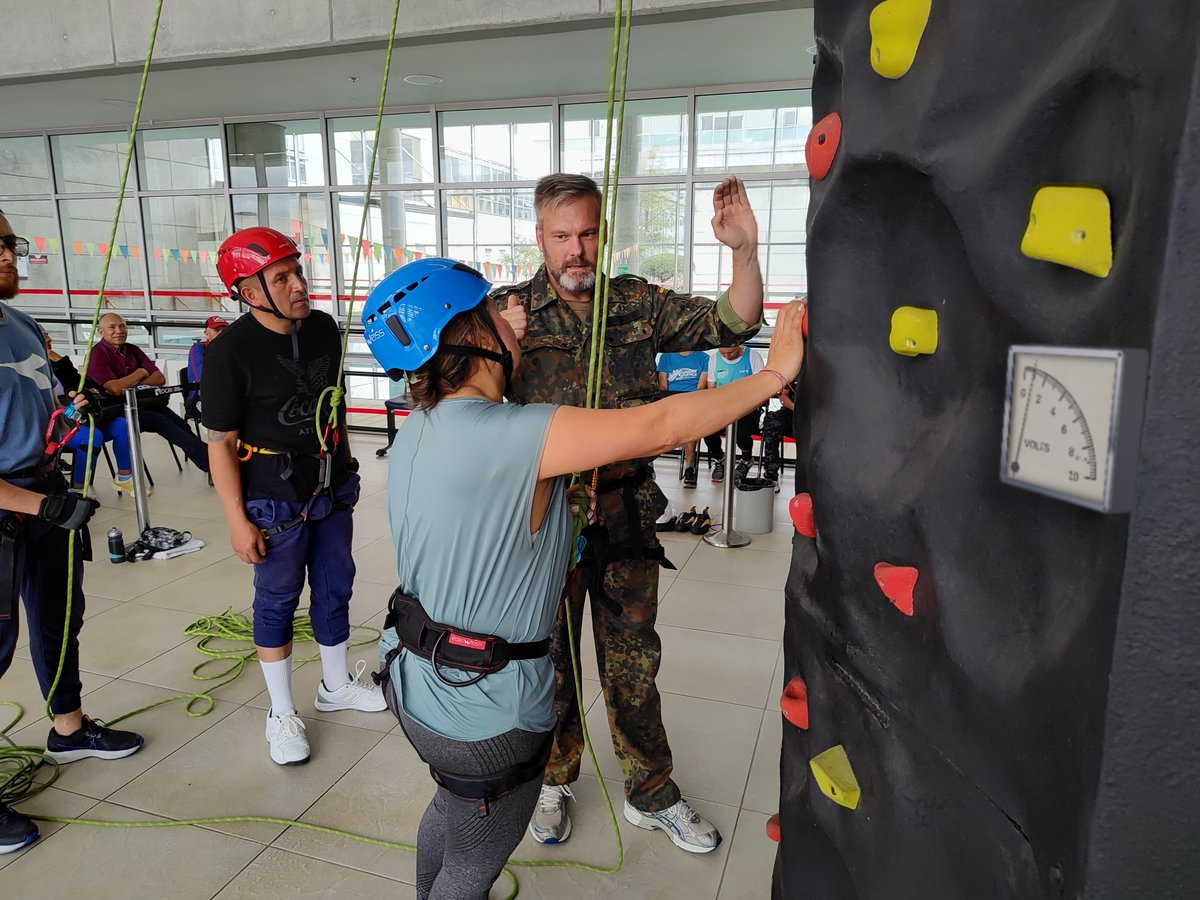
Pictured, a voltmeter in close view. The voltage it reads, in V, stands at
1 V
